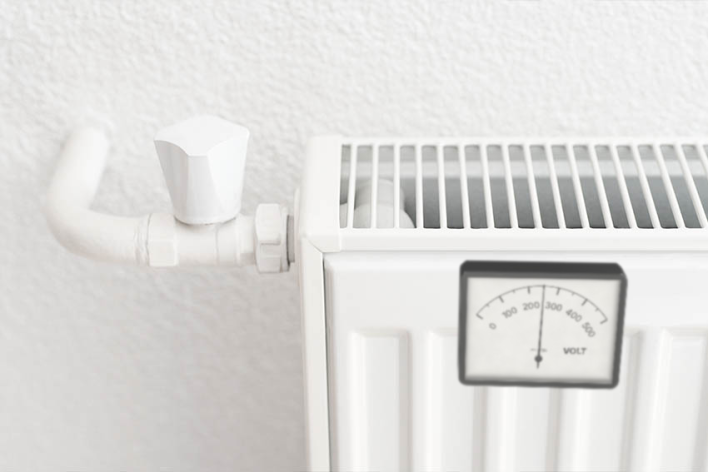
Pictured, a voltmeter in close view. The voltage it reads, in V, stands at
250 V
